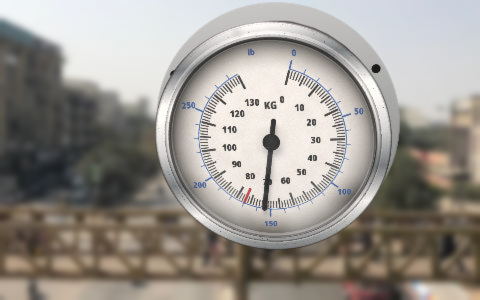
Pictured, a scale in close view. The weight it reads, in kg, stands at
70 kg
